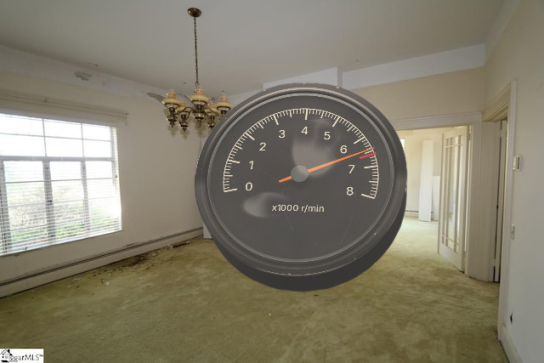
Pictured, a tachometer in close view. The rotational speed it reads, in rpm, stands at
6500 rpm
